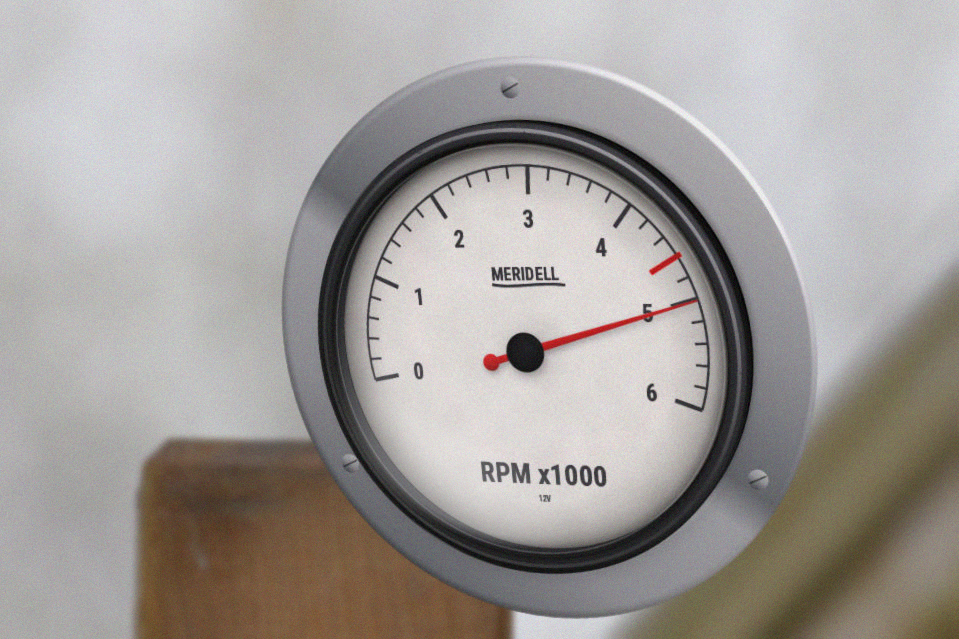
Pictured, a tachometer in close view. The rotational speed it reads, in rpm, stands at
5000 rpm
